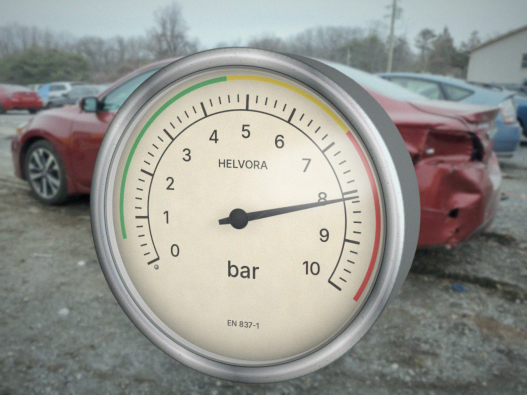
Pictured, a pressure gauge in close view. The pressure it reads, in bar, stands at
8.1 bar
